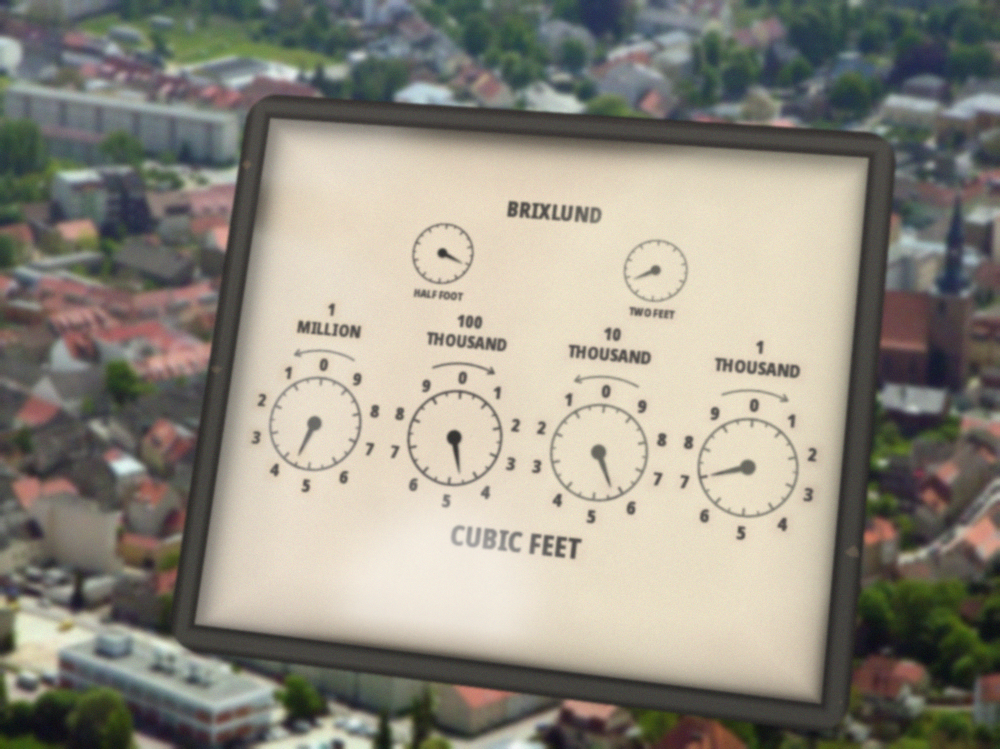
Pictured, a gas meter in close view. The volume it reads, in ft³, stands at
445700 ft³
